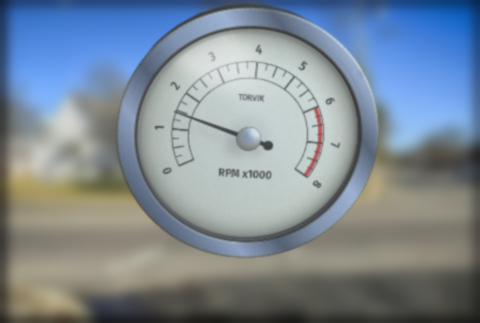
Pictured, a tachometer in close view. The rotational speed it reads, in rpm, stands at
1500 rpm
